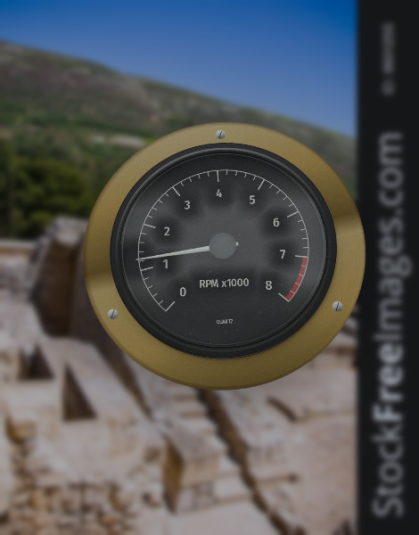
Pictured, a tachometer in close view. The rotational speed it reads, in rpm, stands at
1200 rpm
